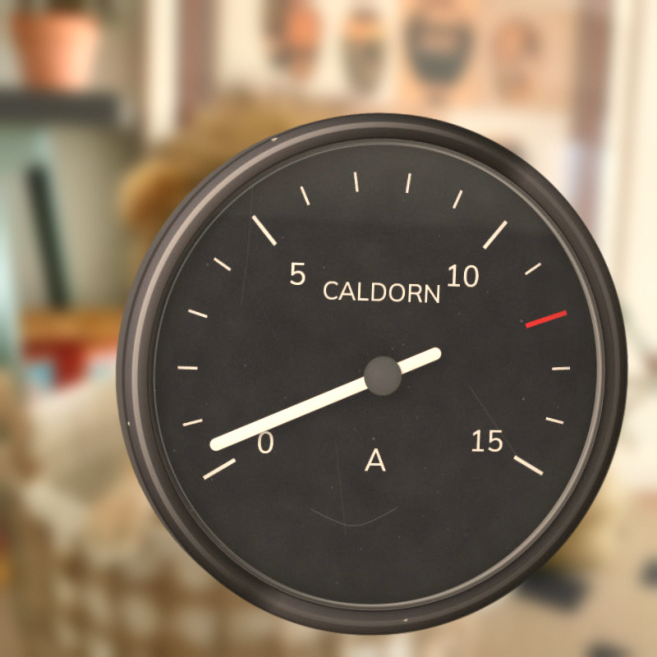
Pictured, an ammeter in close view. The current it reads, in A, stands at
0.5 A
